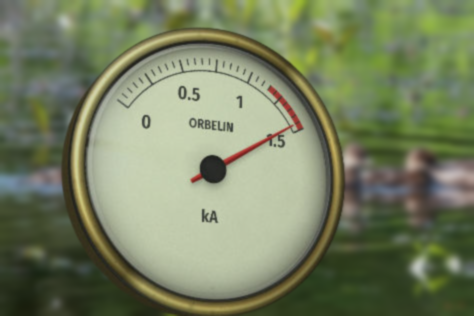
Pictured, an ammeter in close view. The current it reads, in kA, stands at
1.45 kA
